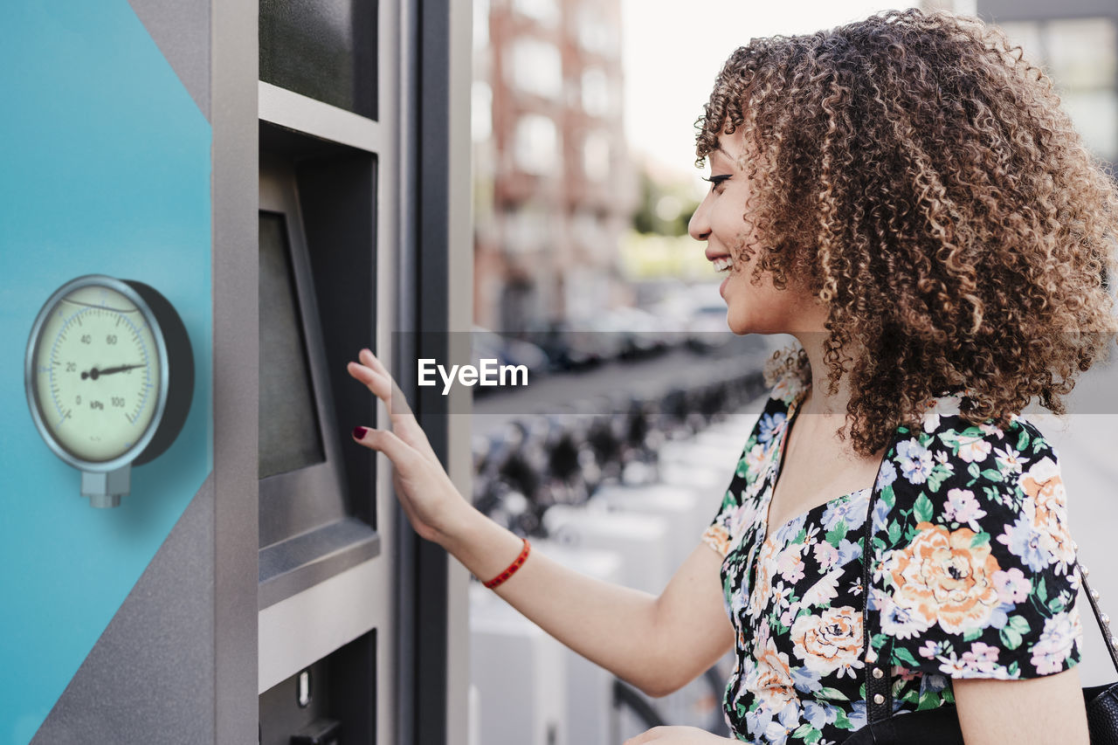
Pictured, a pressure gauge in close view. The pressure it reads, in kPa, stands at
80 kPa
